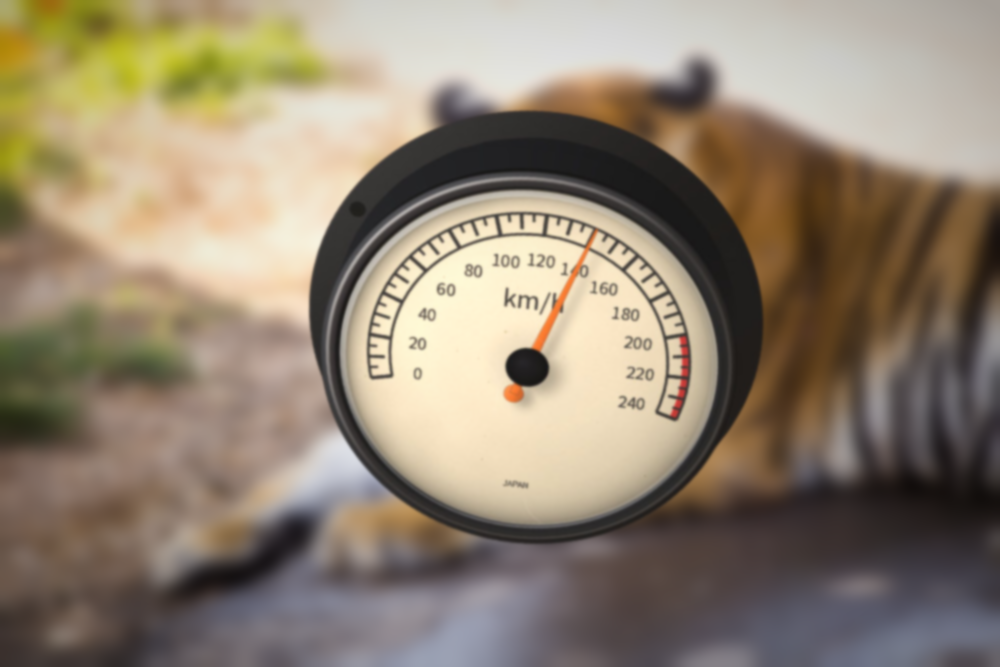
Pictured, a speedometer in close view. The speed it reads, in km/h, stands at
140 km/h
